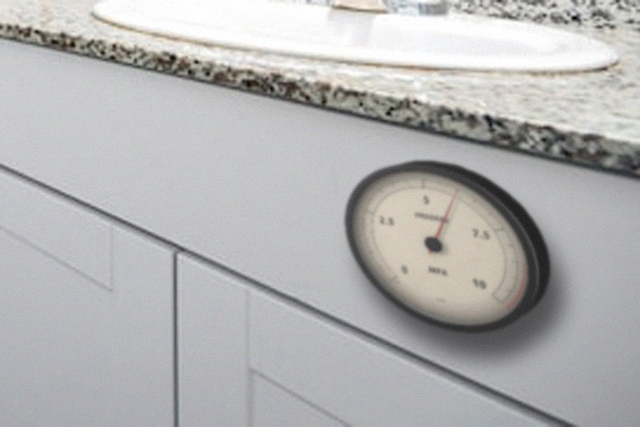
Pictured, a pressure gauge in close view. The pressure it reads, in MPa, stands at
6 MPa
